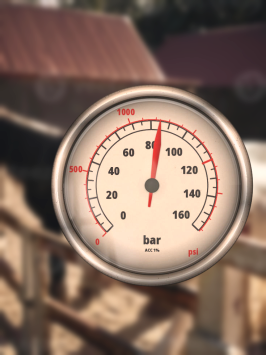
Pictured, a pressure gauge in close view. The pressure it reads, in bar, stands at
85 bar
